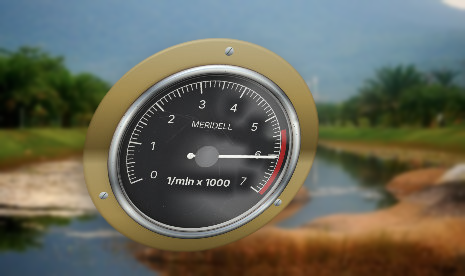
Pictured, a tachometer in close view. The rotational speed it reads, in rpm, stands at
6000 rpm
